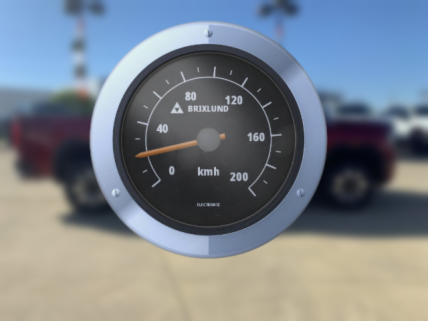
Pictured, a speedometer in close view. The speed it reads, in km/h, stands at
20 km/h
